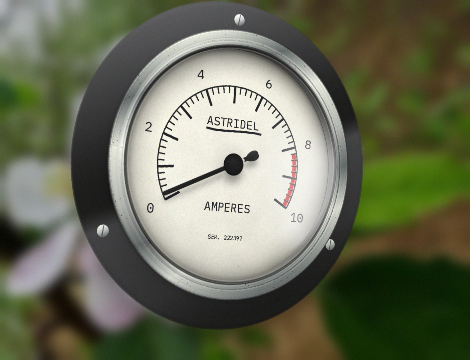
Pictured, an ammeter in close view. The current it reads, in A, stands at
0.2 A
